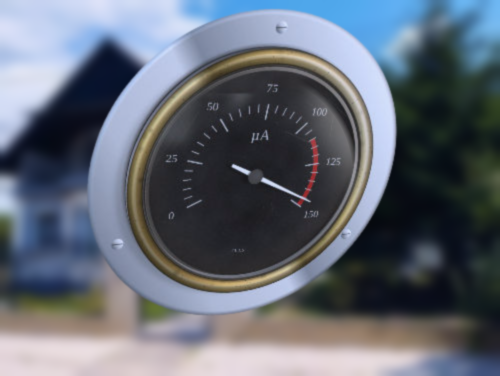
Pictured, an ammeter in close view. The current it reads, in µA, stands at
145 µA
